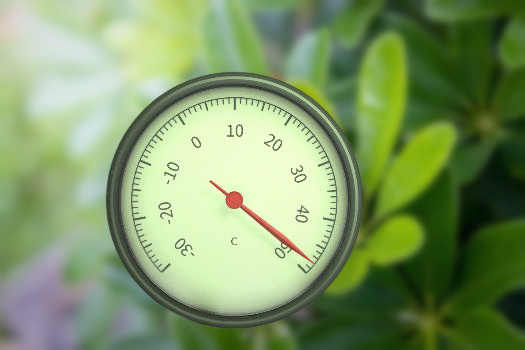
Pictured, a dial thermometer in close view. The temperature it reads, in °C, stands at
48 °C
